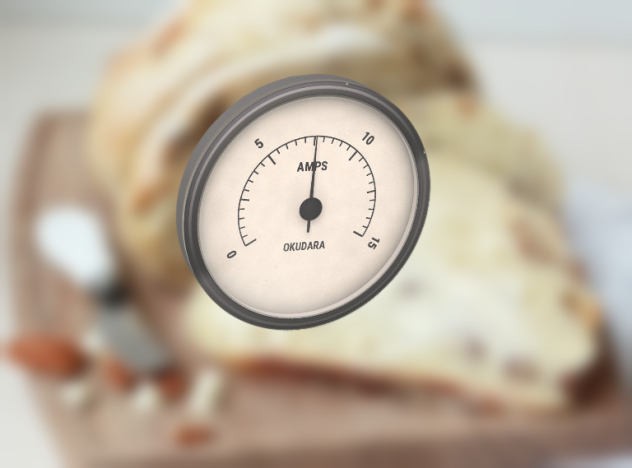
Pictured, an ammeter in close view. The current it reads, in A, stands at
7.5 A
